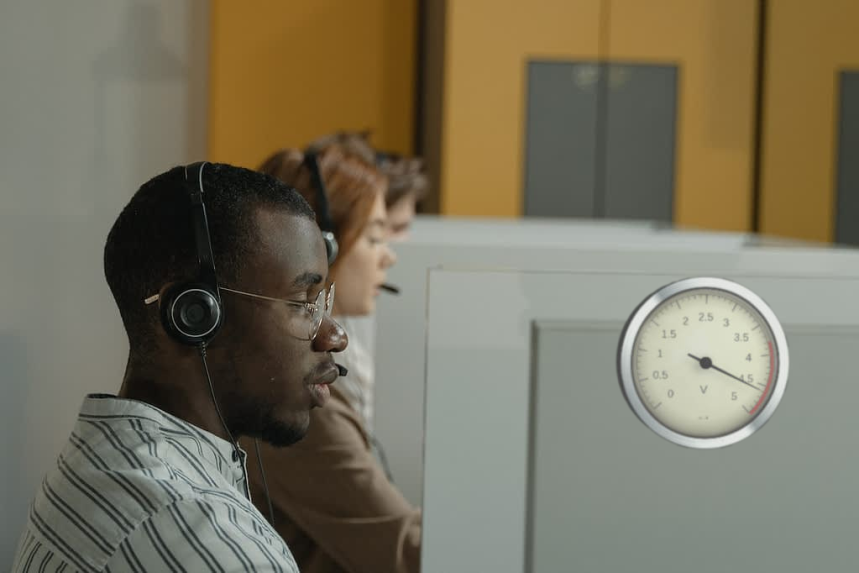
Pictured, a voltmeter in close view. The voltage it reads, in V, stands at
4.6 V
